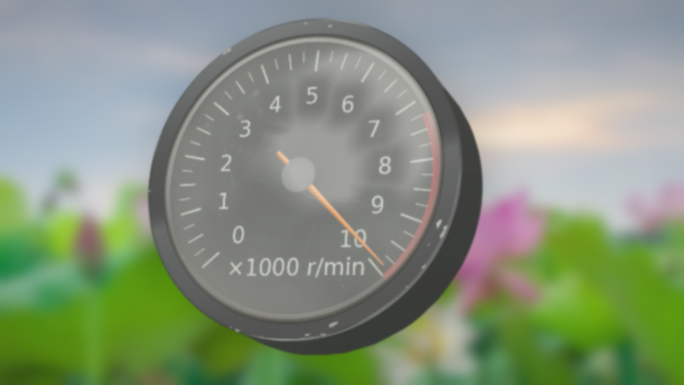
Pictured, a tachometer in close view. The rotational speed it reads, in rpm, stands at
9875 rpm
